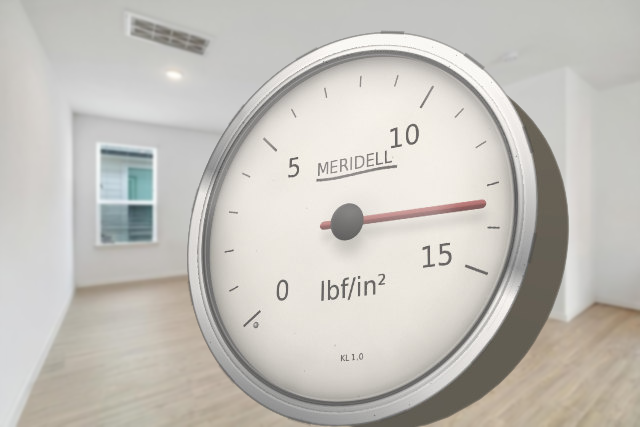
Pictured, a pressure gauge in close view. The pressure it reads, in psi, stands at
13.5 psi
